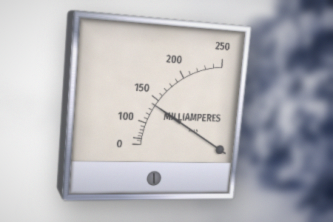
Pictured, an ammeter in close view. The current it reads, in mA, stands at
140 mA
